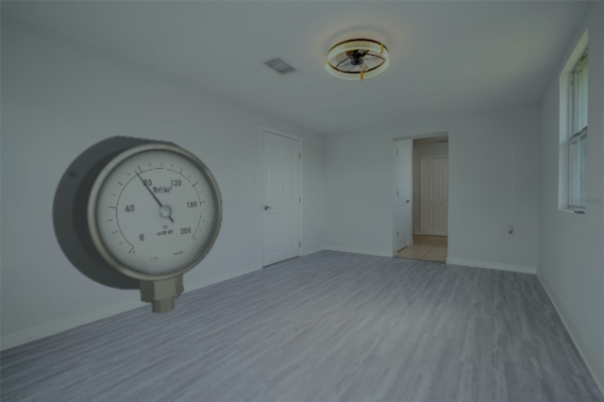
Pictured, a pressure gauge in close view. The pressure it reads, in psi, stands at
75 psi
